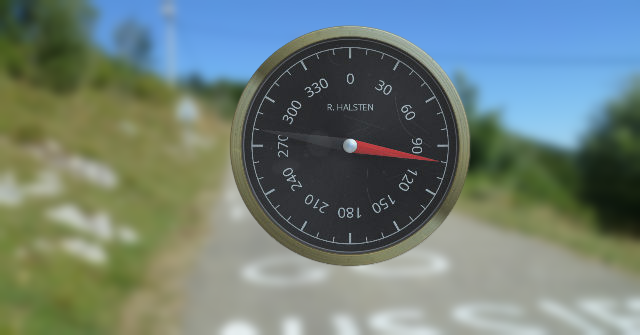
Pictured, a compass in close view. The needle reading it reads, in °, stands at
100 °
